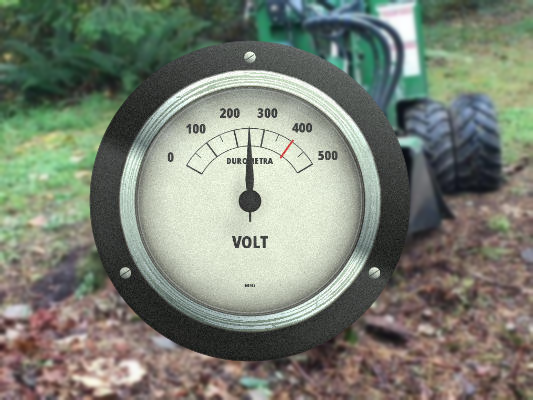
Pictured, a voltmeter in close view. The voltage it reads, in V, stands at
250 V
